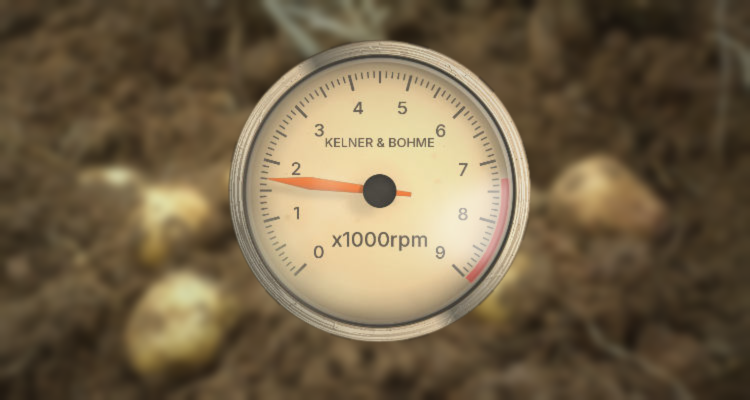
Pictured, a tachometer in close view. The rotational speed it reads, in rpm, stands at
1700 rpm
